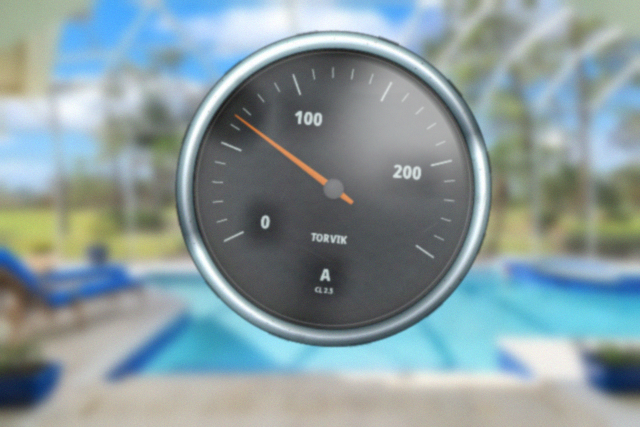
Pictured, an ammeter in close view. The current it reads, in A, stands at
65 A
